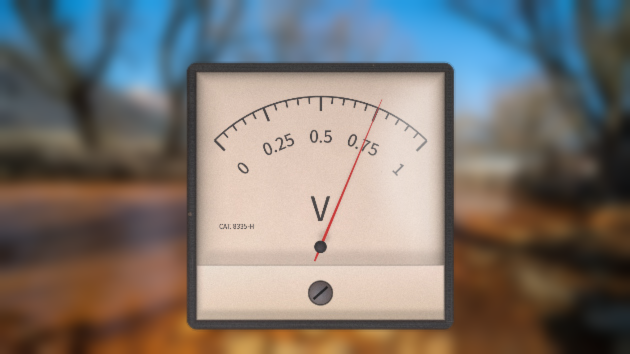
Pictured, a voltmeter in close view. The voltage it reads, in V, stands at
0.75 V
